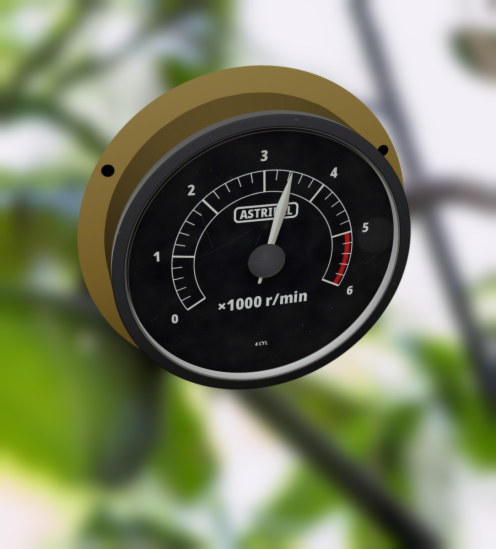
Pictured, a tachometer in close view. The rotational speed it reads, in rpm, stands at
3400 rpm
